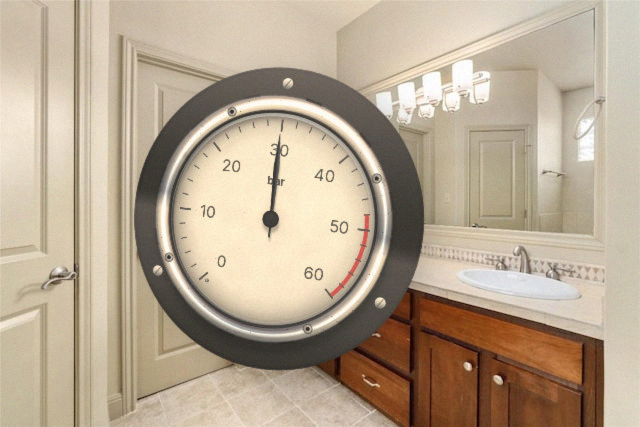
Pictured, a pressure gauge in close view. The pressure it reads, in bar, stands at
30 bar
